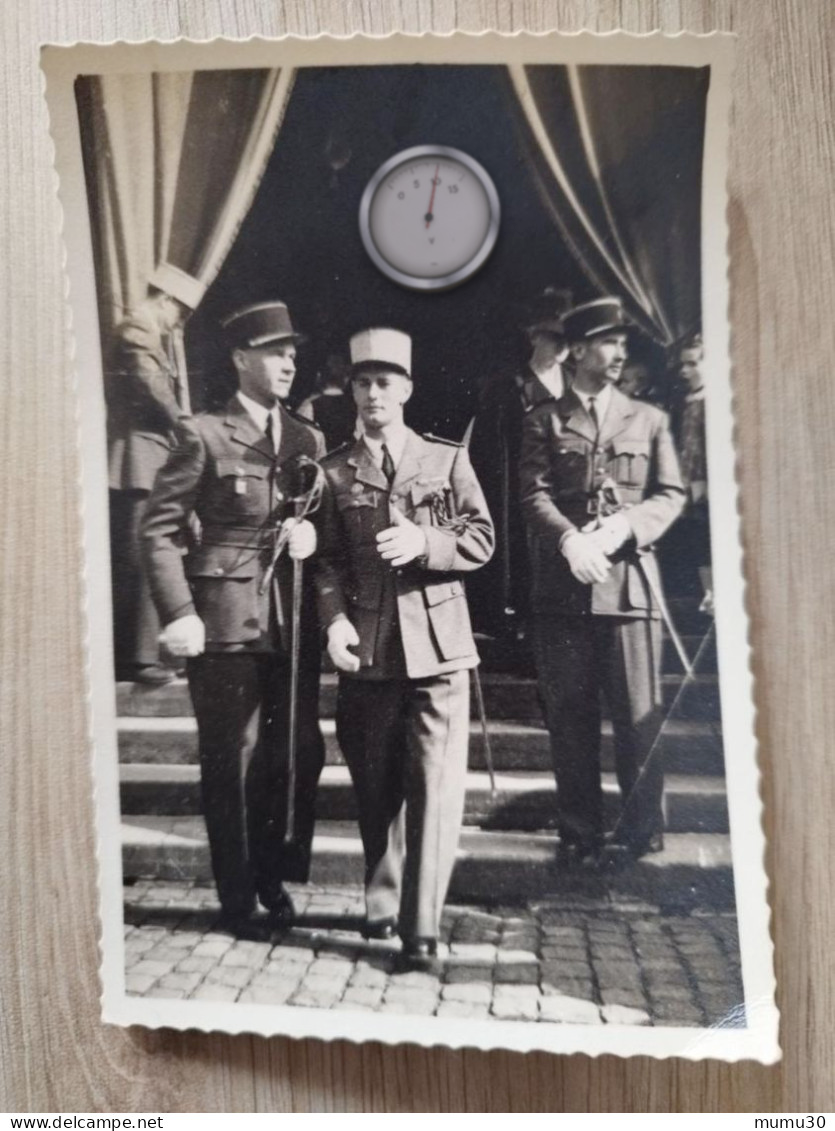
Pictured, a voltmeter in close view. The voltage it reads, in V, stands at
10 V
